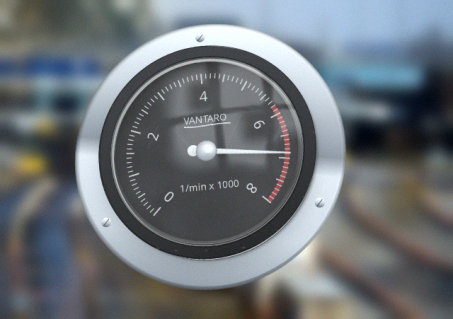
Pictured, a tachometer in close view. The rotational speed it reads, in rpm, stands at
6900 rpm
